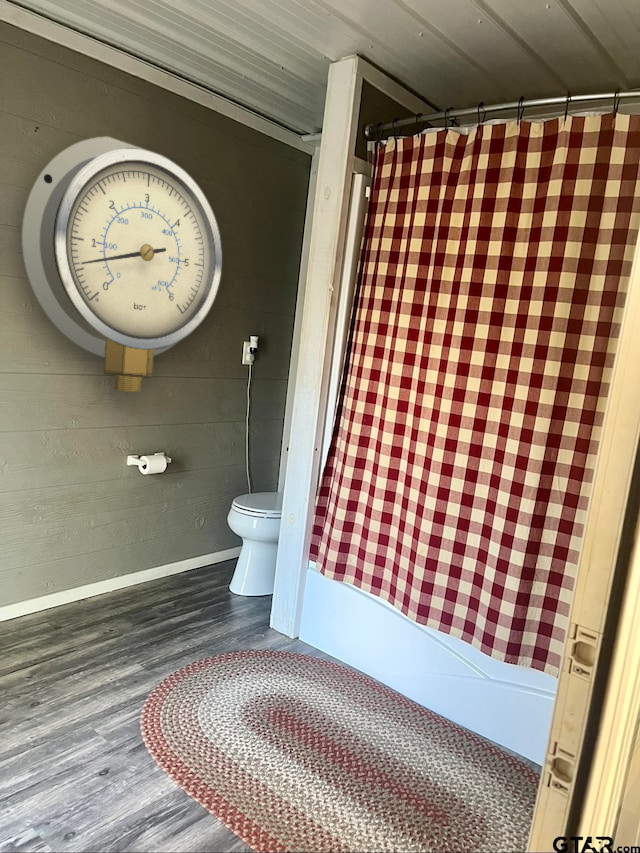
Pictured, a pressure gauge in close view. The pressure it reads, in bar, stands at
0.6 bar
